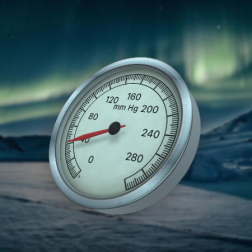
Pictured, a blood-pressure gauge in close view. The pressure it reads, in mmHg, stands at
40 mmHg
